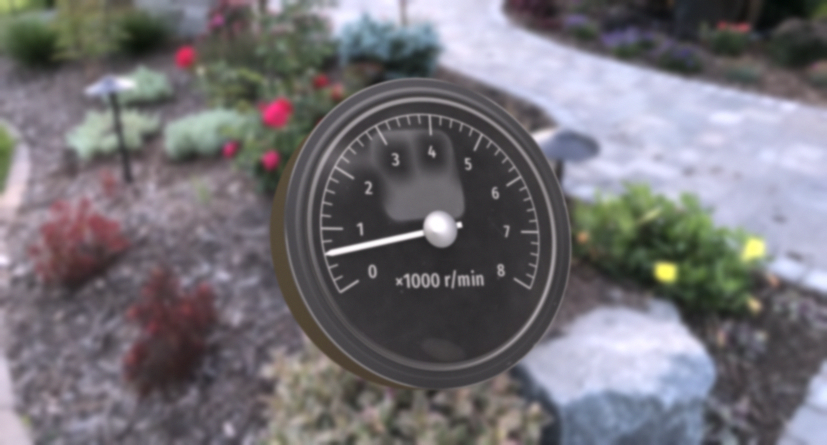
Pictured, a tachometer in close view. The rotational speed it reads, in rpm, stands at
600 rpm
